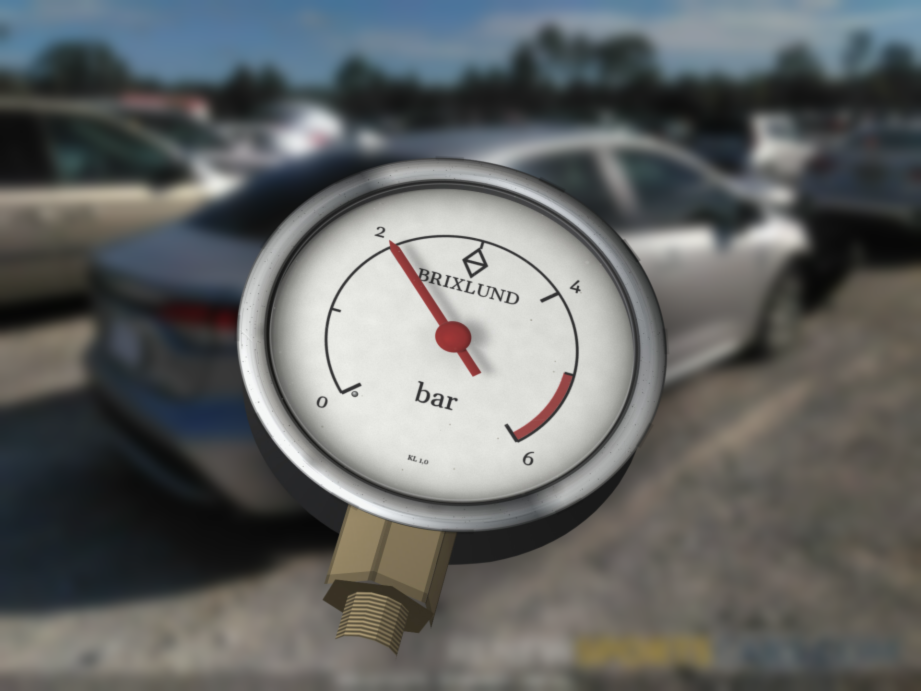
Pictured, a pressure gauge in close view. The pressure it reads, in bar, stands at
2 bar
